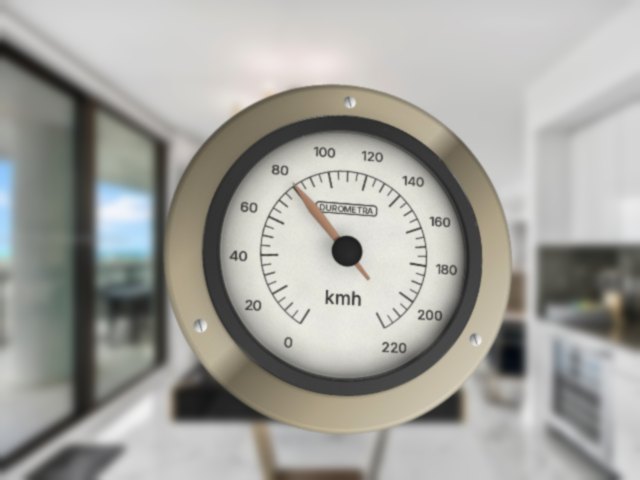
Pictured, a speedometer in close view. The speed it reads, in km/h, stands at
80 km/h
